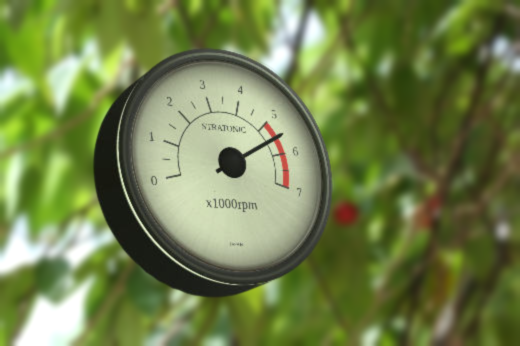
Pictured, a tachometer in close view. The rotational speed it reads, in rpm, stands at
5500 rpm
